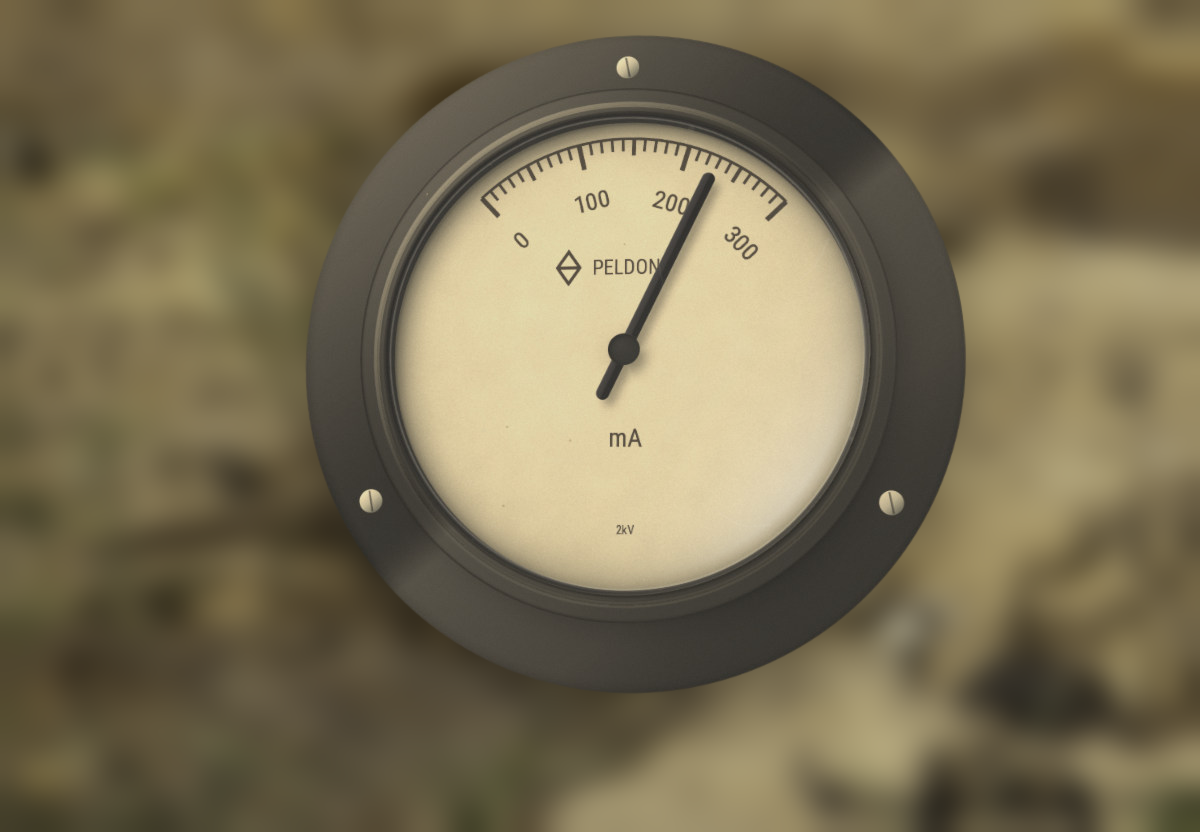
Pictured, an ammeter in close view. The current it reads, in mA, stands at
230 mA
